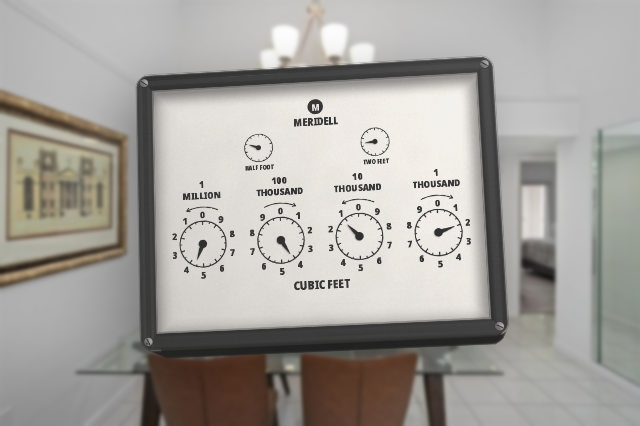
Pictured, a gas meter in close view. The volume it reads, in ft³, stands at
441200 ft³
